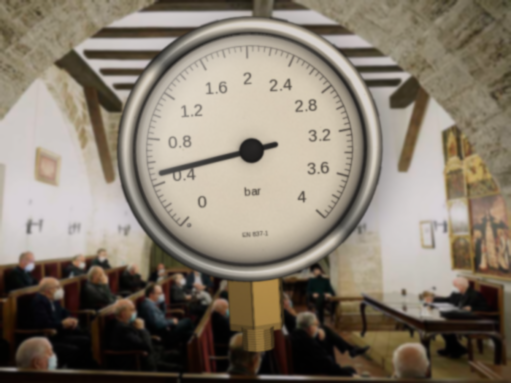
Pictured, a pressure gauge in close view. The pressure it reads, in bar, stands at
0.5 bar
